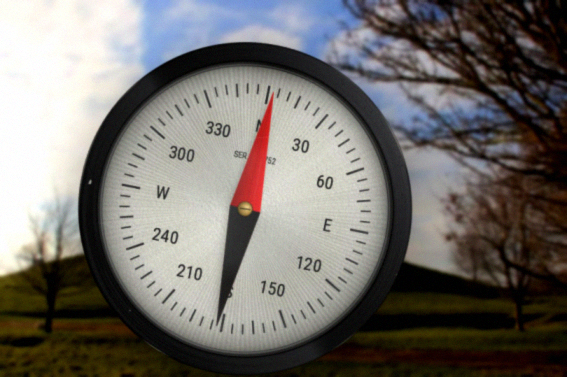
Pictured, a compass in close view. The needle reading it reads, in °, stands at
2.5 °
